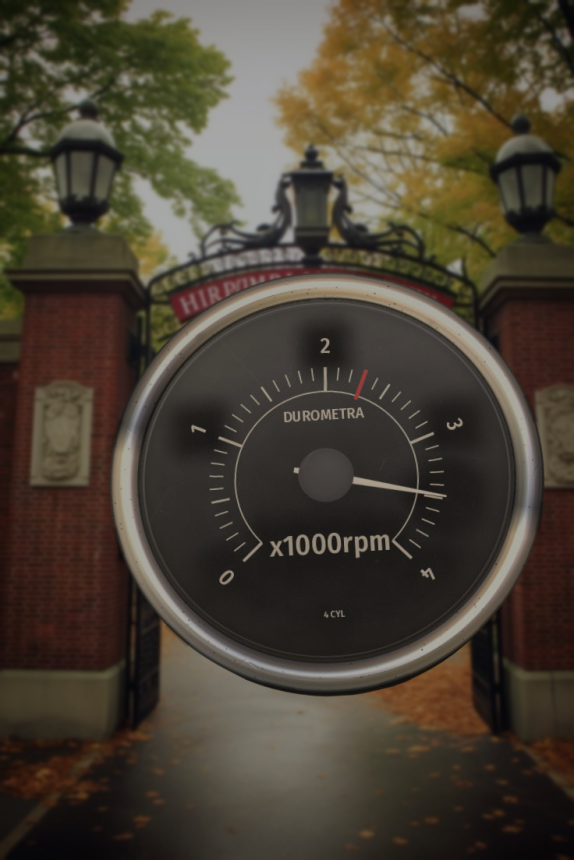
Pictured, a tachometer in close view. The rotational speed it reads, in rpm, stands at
3500 rpm
